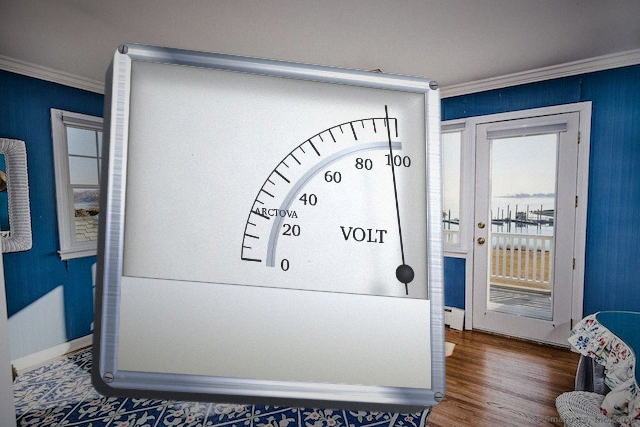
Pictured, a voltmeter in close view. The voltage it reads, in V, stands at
95 V
